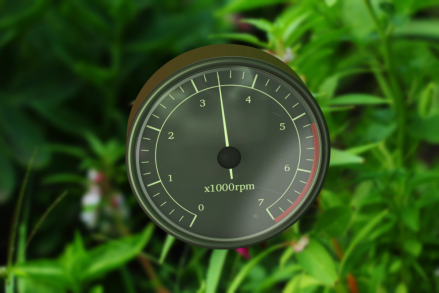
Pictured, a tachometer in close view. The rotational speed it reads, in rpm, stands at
3400 rpm
